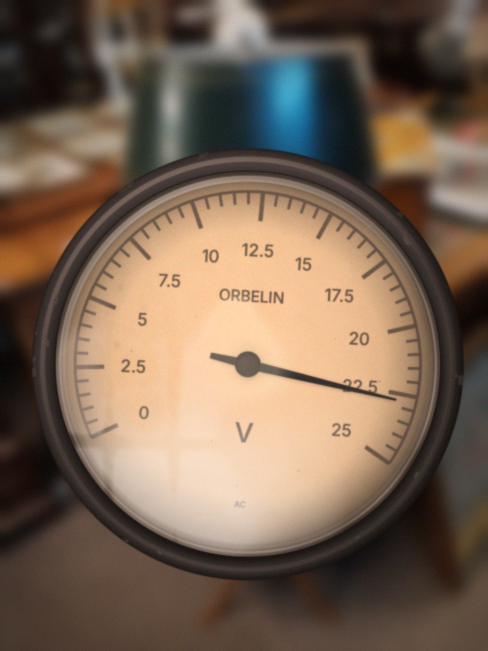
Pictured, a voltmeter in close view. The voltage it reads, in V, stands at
22.75 V
